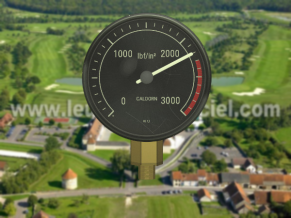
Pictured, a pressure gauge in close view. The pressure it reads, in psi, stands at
2200 psi
